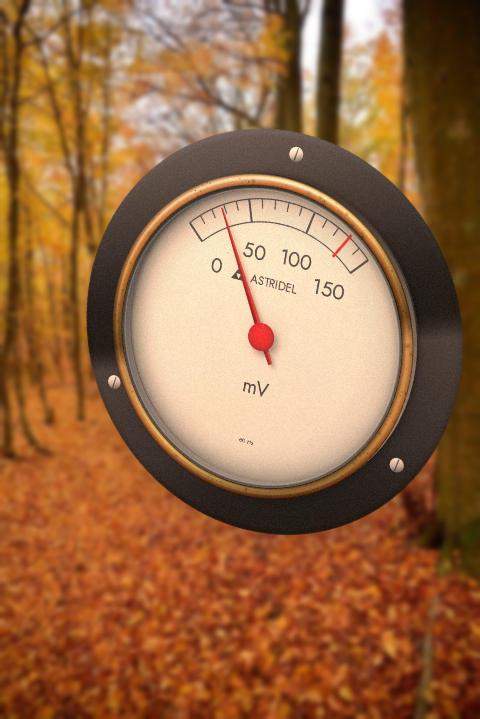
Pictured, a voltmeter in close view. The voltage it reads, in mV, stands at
30 mV
